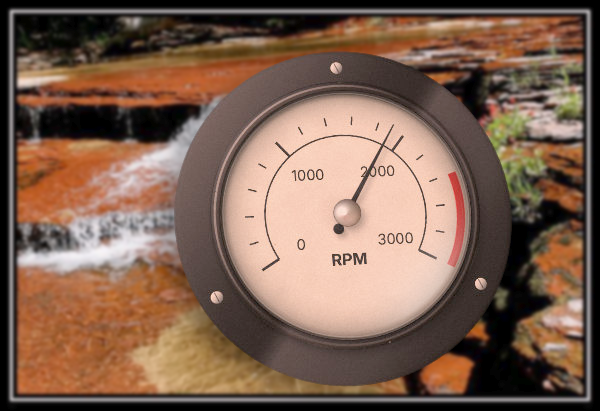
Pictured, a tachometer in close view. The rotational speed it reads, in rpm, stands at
1900 rpm
